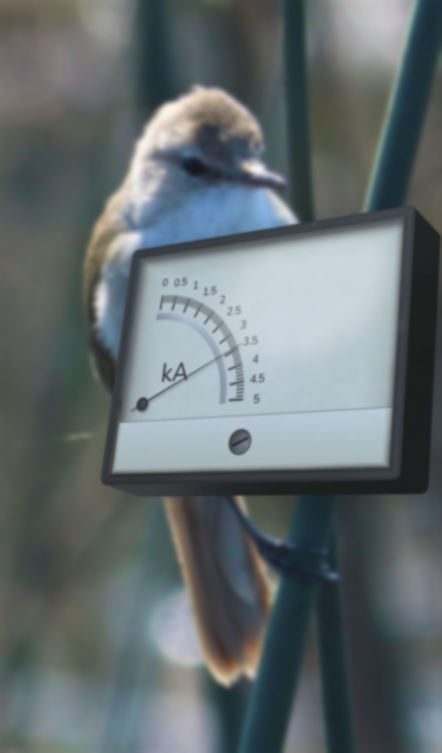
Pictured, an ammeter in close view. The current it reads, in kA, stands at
3.5 kA
